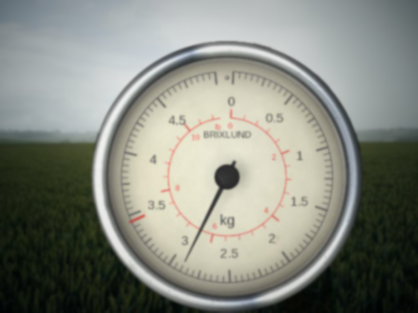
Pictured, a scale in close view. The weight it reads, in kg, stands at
2.9 kg
